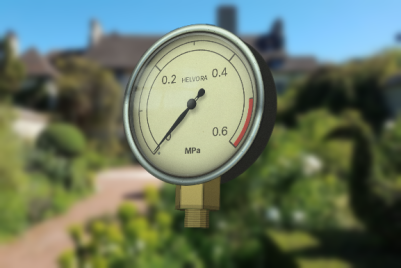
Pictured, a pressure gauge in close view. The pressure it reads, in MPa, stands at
0 MPa
